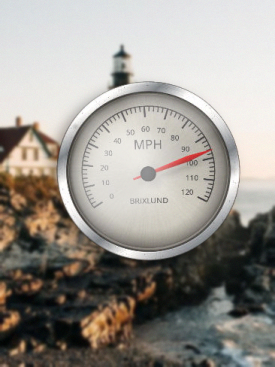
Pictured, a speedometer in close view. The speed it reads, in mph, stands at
96 mph
